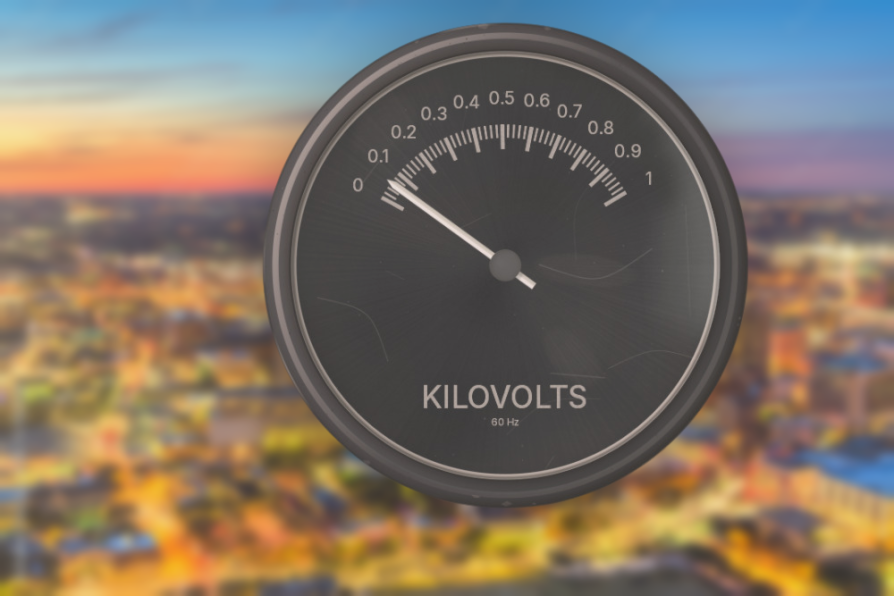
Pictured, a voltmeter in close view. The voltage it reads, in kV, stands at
0.06 kV
